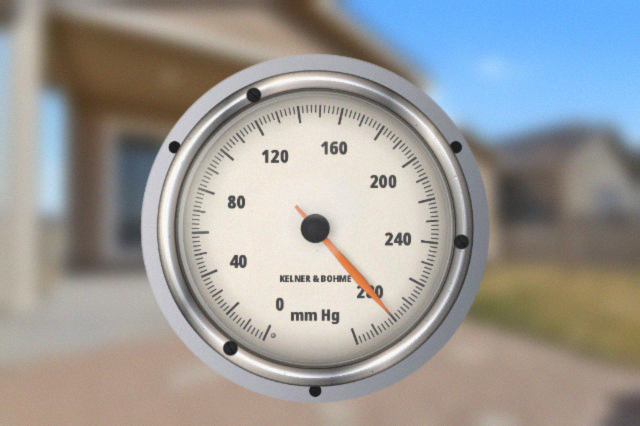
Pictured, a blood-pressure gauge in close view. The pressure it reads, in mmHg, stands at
280 mmHg
